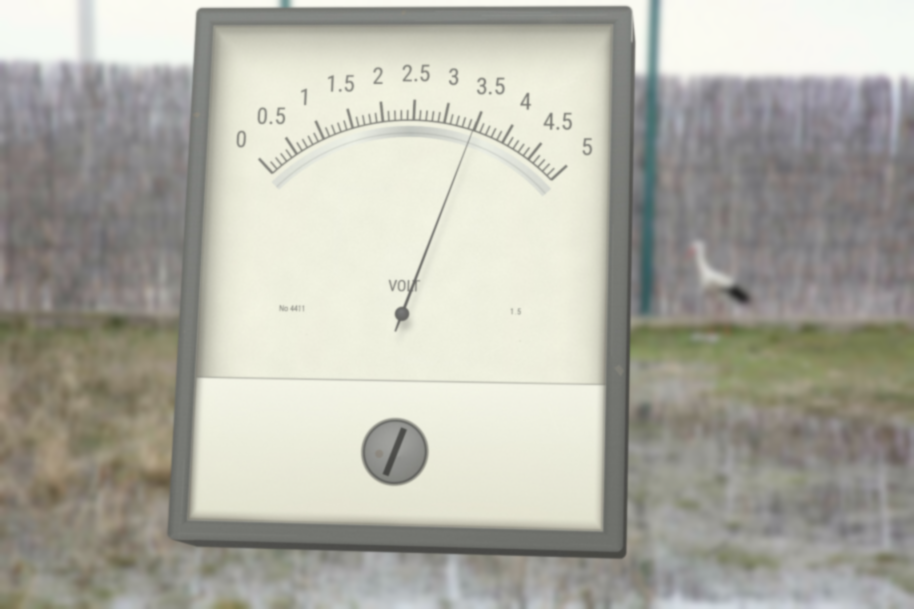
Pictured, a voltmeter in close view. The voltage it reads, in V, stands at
3.5 V
